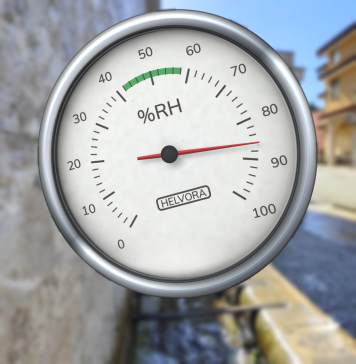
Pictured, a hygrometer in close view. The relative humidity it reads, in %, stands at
86 %
